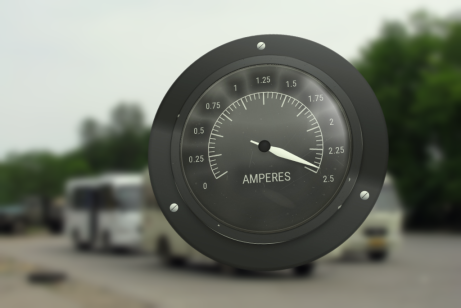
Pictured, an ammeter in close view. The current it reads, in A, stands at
2.45 A
